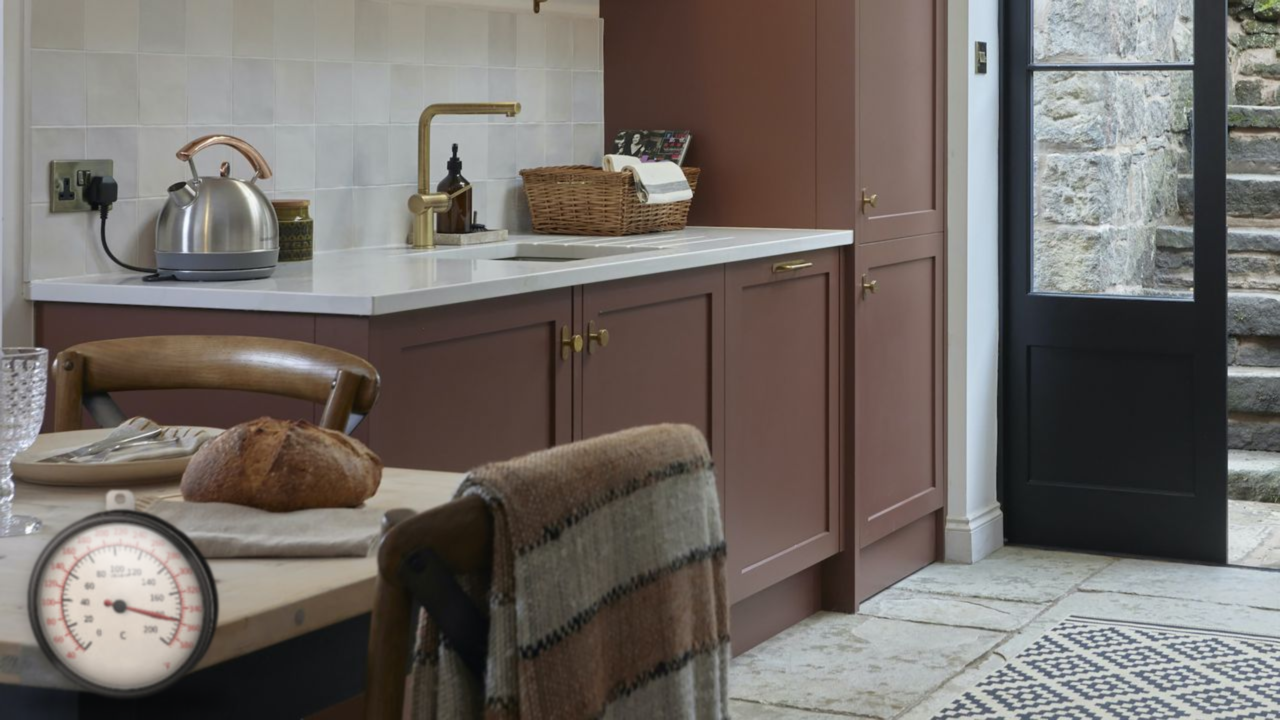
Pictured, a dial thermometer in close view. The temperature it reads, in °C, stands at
180 °C
